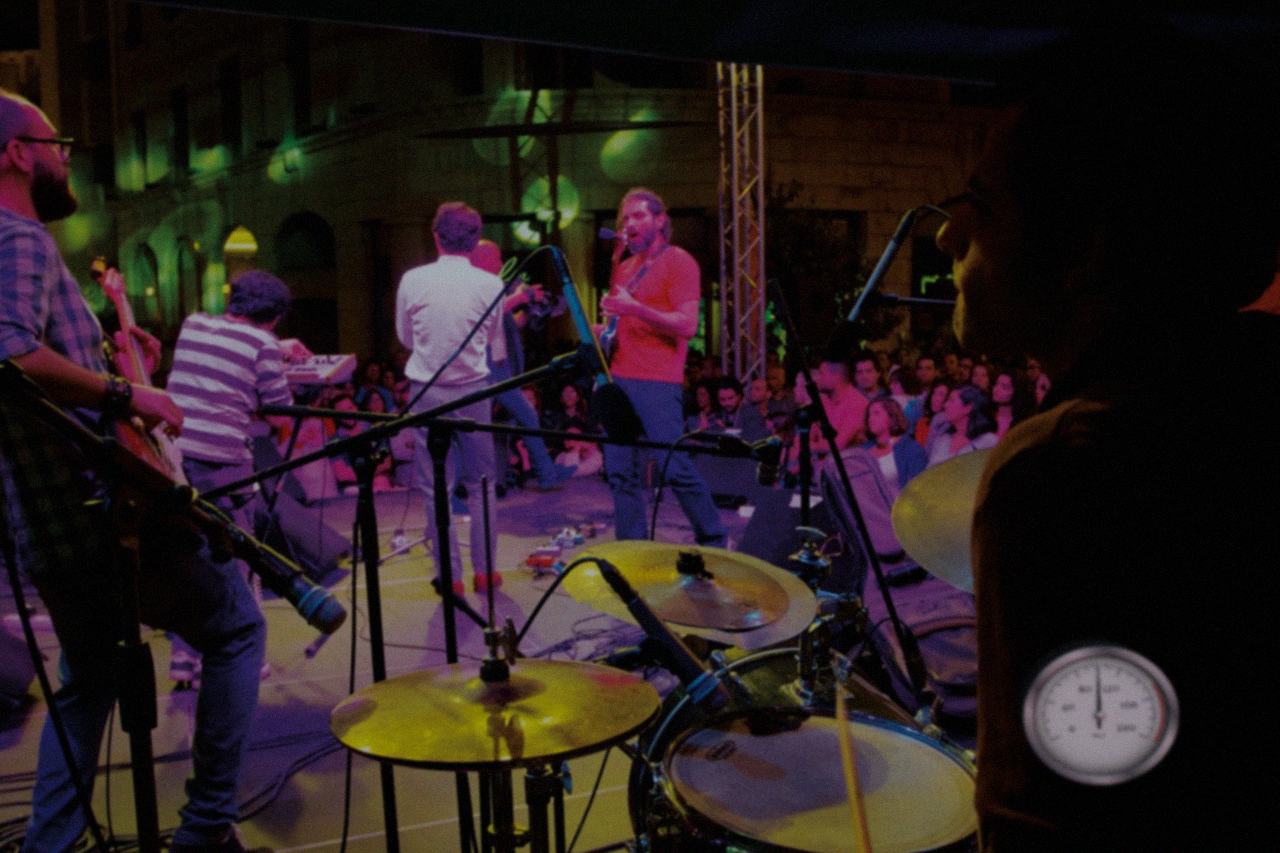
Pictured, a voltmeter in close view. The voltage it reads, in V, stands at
100 V
